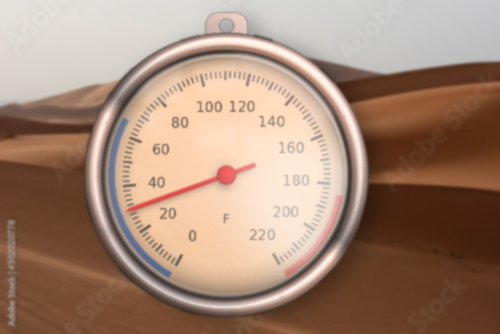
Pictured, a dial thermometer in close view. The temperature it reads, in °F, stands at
30 °F
